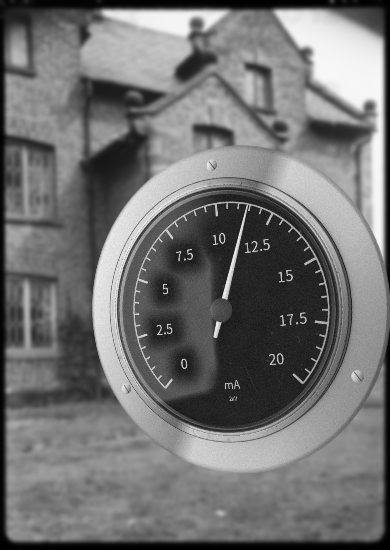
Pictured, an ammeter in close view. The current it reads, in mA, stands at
11.5 mA
